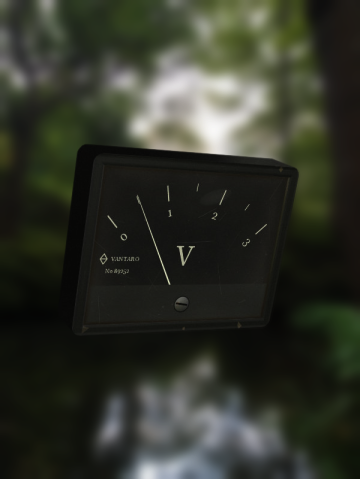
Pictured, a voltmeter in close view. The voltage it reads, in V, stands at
0.5 V
